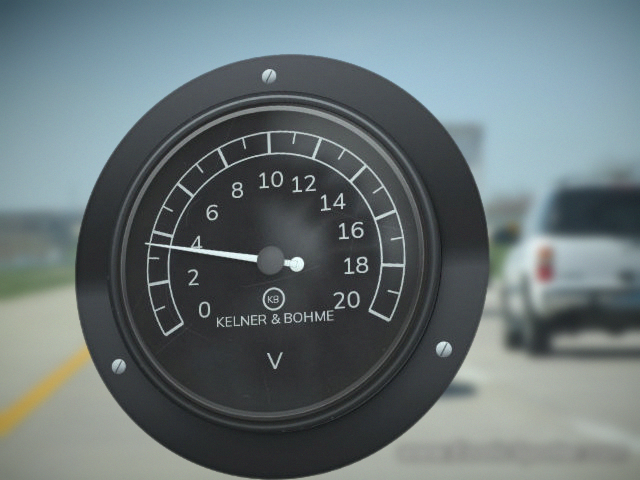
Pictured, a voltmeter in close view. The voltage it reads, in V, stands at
3.5 V
